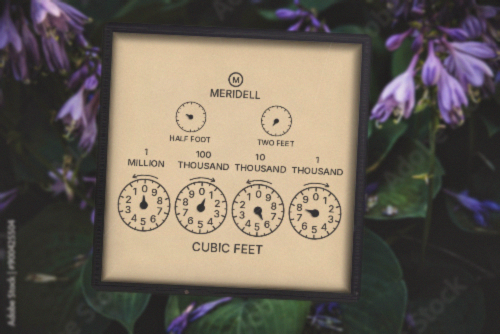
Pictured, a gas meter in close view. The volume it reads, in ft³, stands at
5800 ft³
